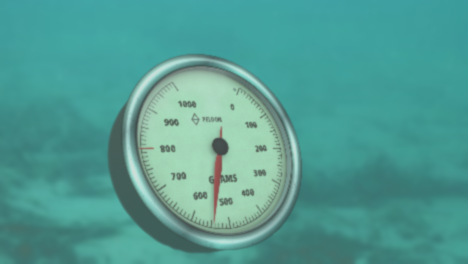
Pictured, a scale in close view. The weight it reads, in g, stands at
550 g
